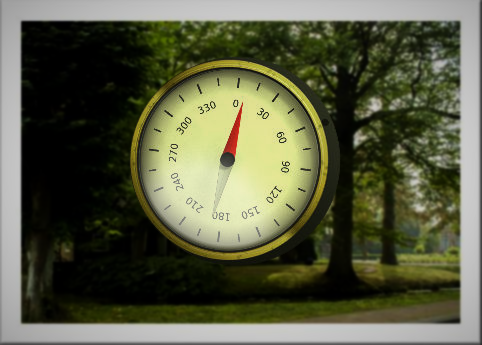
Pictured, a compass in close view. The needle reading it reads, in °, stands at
7.5 °
